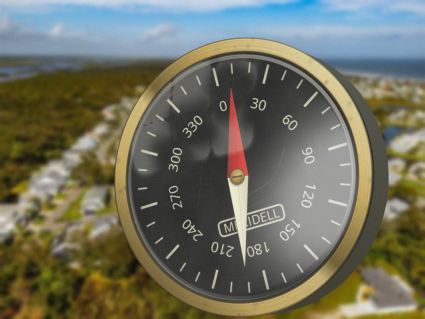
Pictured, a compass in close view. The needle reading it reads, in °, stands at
10 °
